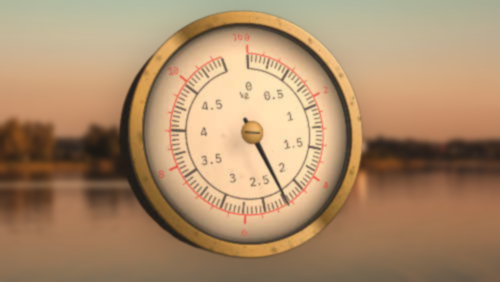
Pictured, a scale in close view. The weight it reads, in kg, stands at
2.25 kg
